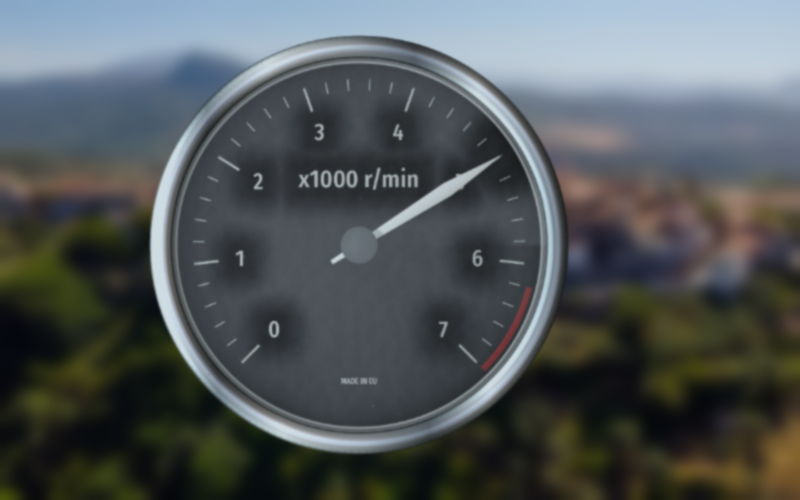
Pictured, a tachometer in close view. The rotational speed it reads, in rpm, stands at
5000 rpm
